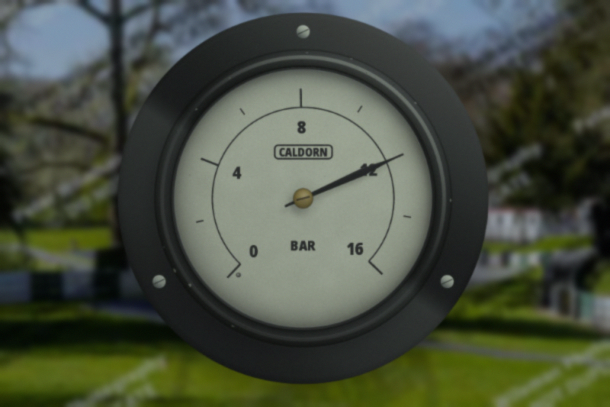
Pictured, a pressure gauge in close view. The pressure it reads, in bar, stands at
12 bar
